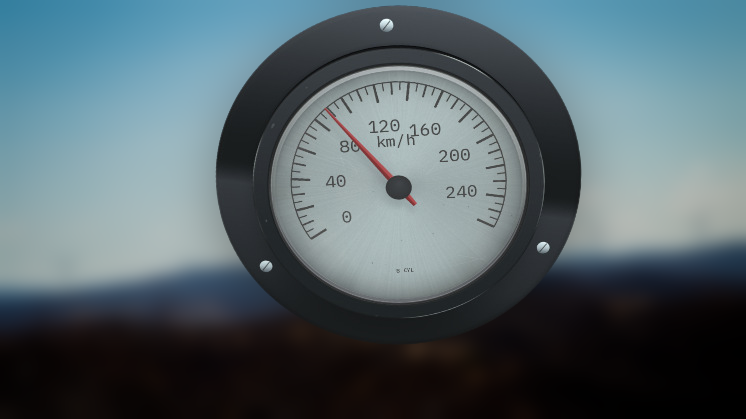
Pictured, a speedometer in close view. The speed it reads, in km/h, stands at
90 km/h
